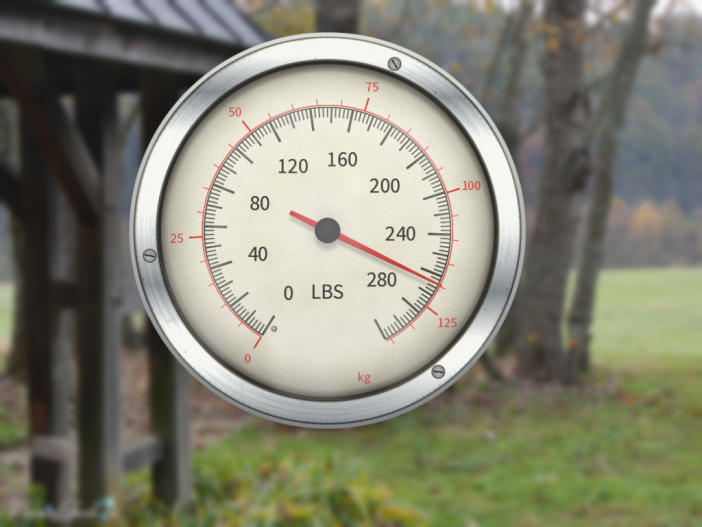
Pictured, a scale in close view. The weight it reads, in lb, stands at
264 lb
